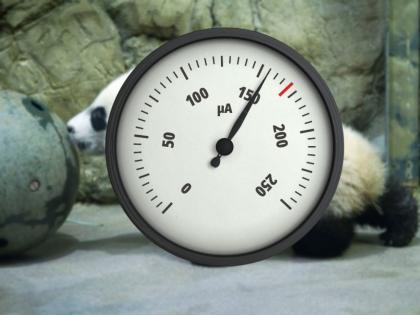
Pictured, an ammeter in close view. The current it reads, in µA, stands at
155 µA
